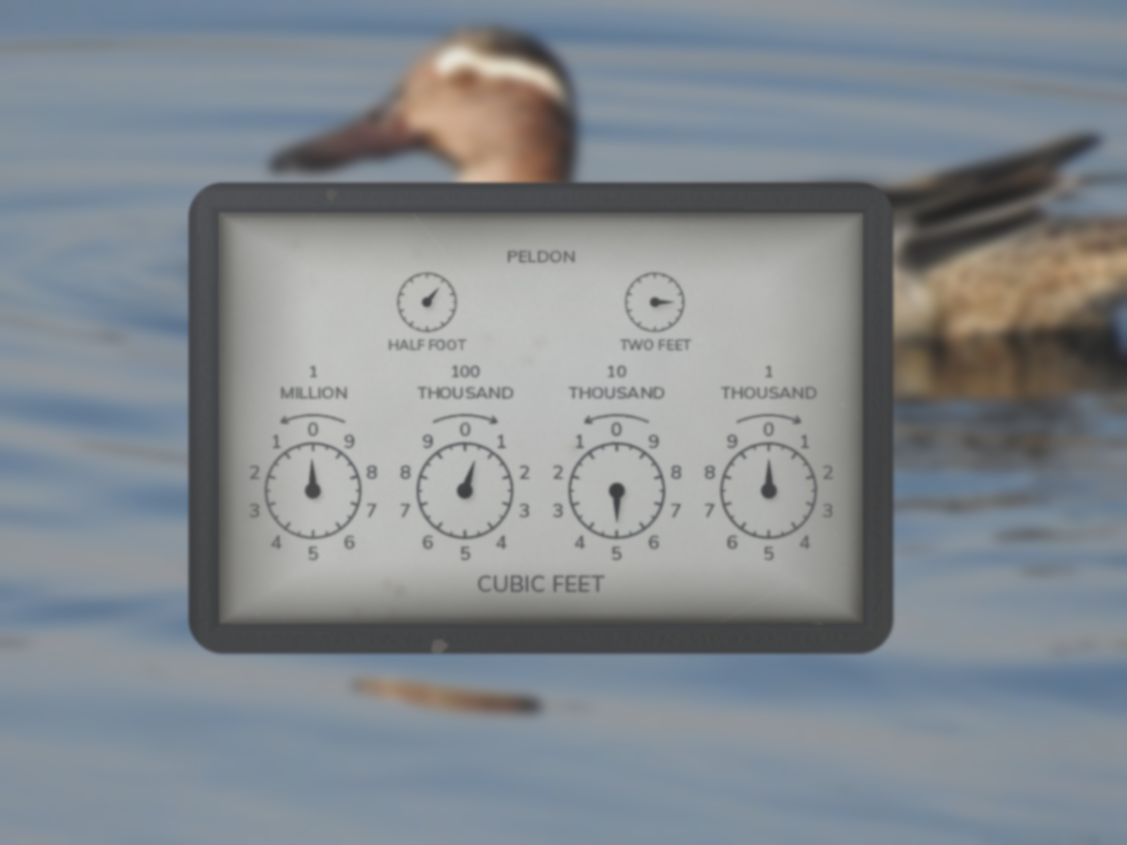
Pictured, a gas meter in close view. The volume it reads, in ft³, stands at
5000 ft³
